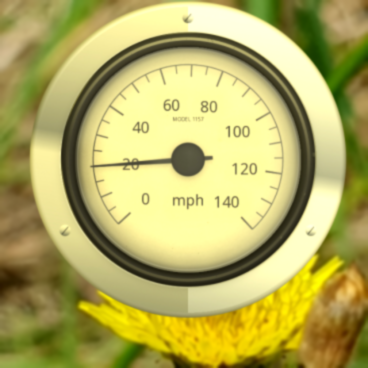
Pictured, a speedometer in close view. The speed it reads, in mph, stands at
20 mph
